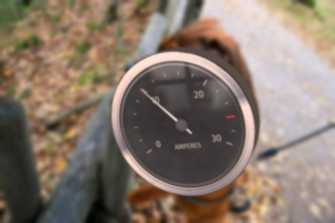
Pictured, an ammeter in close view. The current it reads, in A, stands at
10 A
